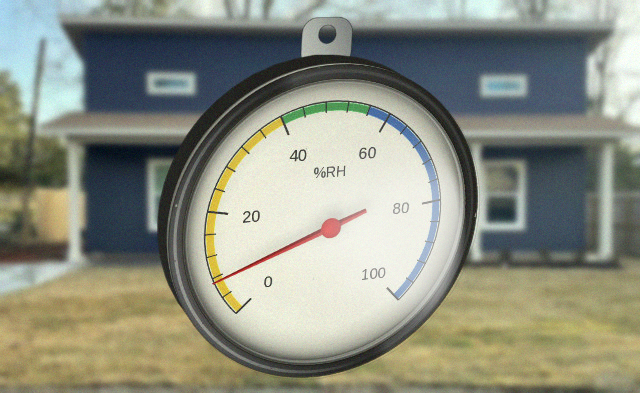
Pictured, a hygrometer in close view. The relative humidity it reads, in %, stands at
8 %
